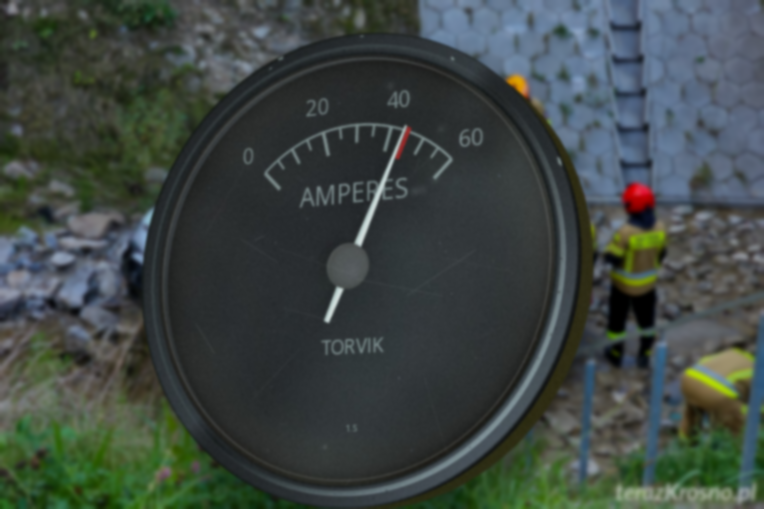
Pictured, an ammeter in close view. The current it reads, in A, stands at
45 A
